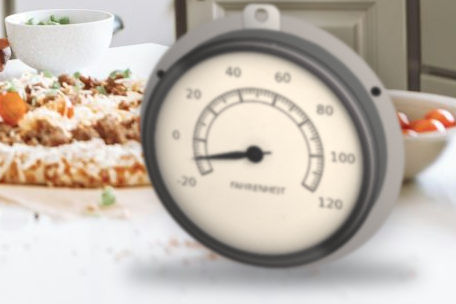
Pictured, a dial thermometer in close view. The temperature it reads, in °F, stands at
-10 °F
